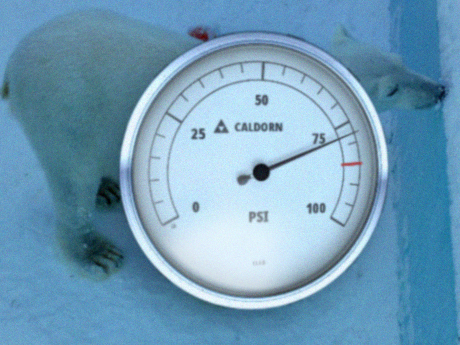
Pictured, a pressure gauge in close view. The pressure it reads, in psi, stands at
77.5 psi
